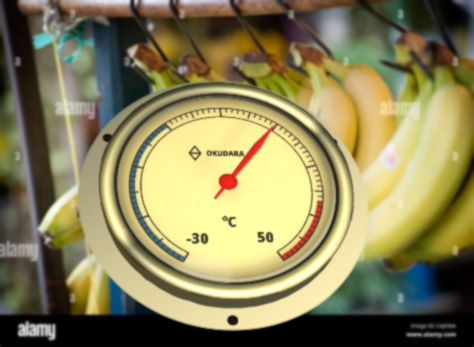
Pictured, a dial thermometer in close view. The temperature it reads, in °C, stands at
20 °C
